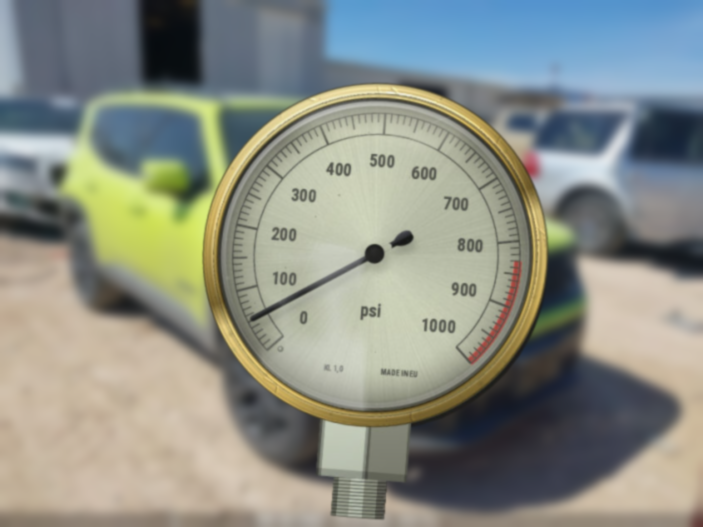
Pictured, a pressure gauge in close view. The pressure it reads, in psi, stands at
50 psi
